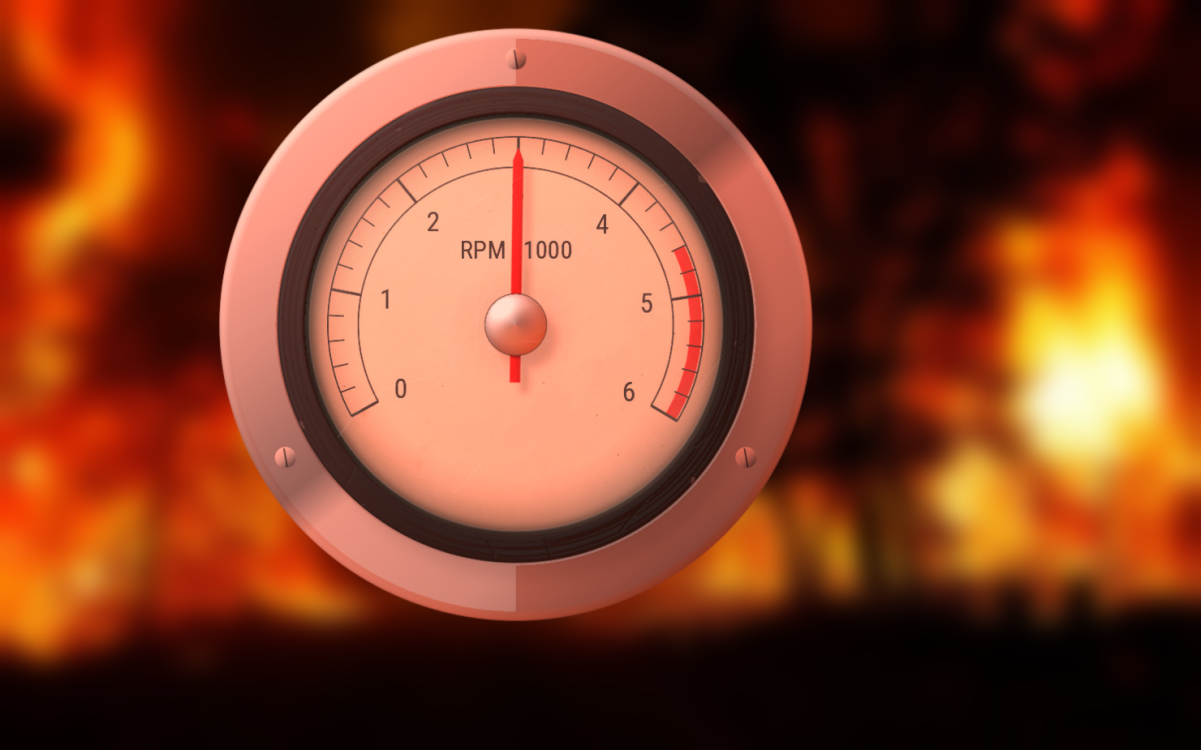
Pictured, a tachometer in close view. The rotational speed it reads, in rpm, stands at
3000 rpm
